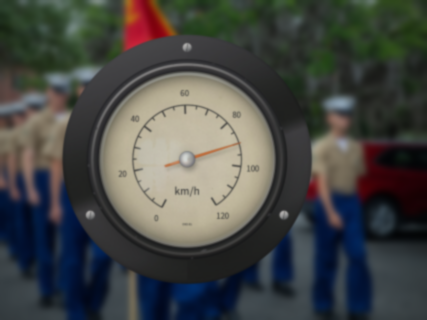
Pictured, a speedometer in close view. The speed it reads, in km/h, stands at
90 km/h
